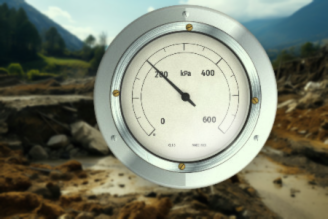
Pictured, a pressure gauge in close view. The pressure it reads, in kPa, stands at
200 kPa
